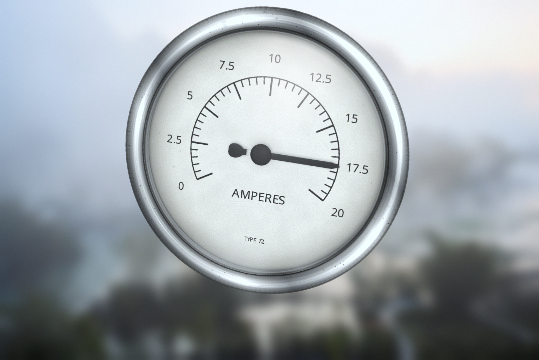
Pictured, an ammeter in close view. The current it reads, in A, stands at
17.5 A
